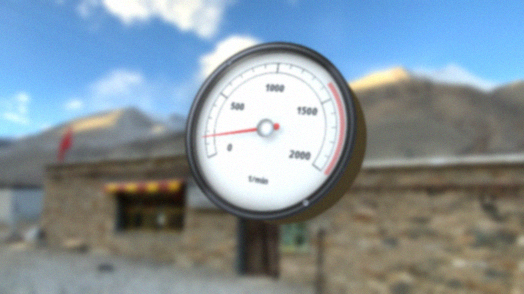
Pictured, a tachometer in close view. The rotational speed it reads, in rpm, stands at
150 rpm
